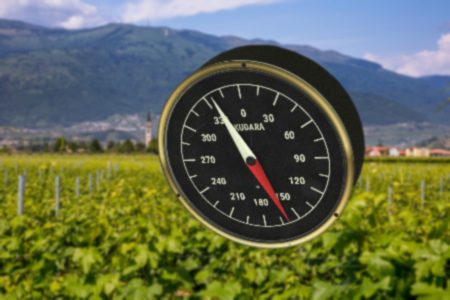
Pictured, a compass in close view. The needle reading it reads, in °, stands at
157.5 °
